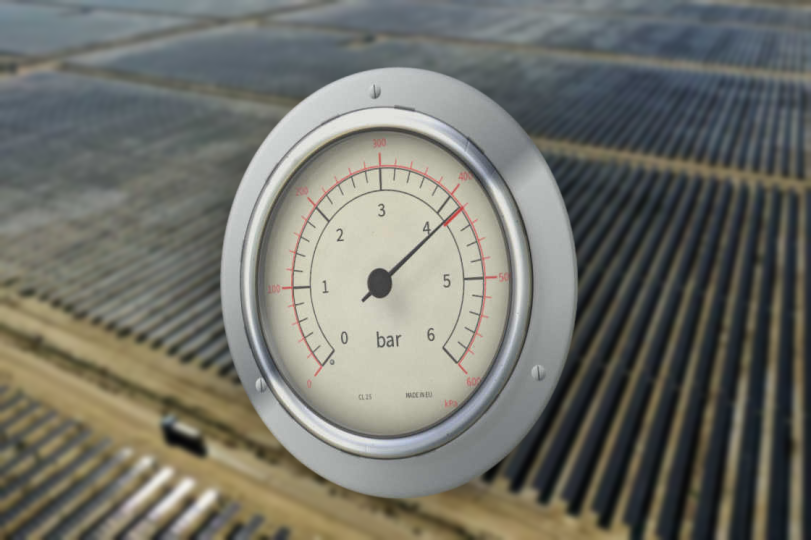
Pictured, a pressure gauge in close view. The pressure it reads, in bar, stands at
4.2 bar
